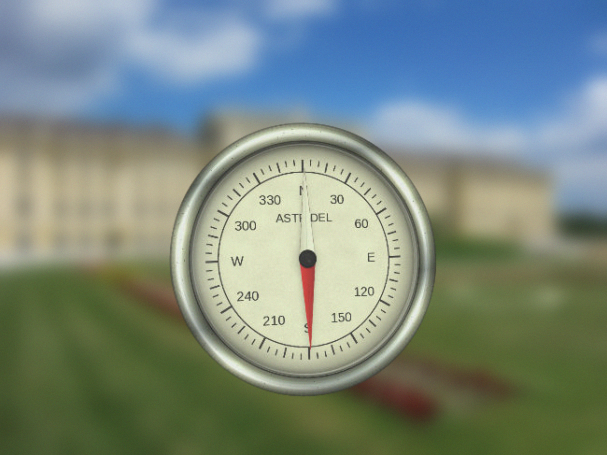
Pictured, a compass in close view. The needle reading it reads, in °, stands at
180 °
